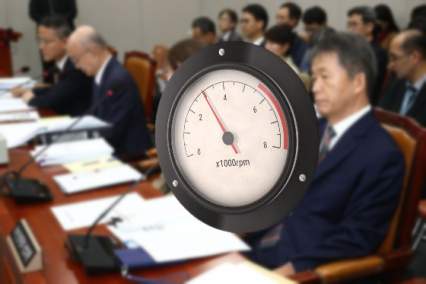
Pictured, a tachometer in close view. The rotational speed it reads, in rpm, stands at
3000 rpm
